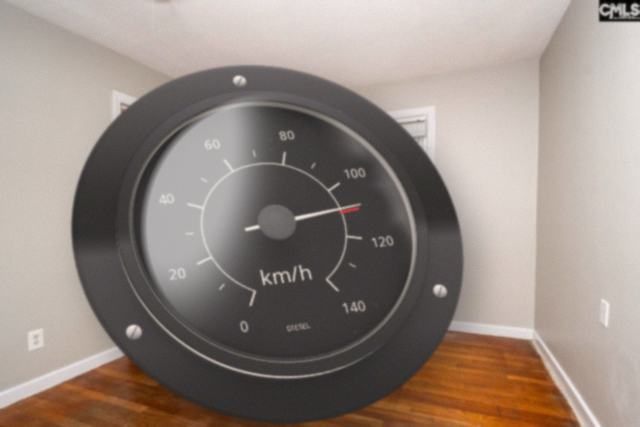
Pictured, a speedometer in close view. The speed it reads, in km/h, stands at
110 km/h
